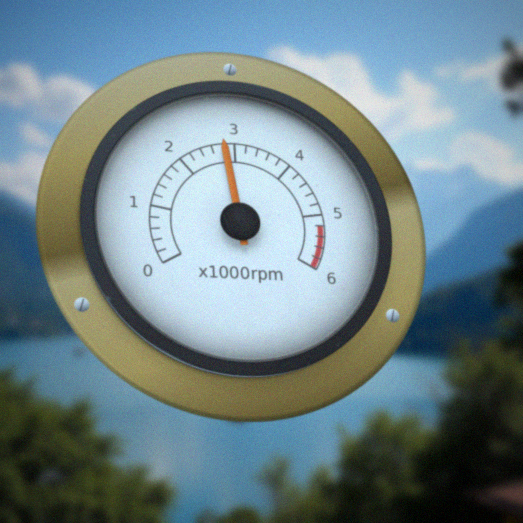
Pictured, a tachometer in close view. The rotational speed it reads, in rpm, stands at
2800 rpm
